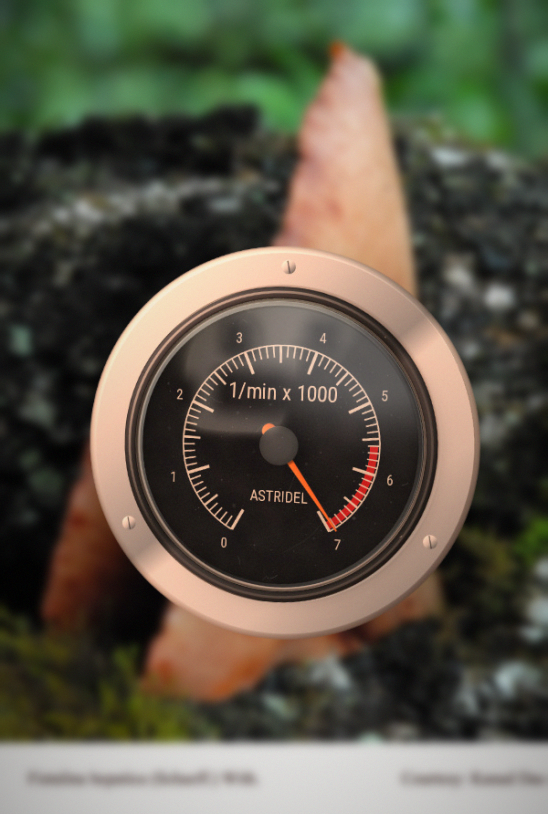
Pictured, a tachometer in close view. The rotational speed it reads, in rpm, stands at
6900 rpm
